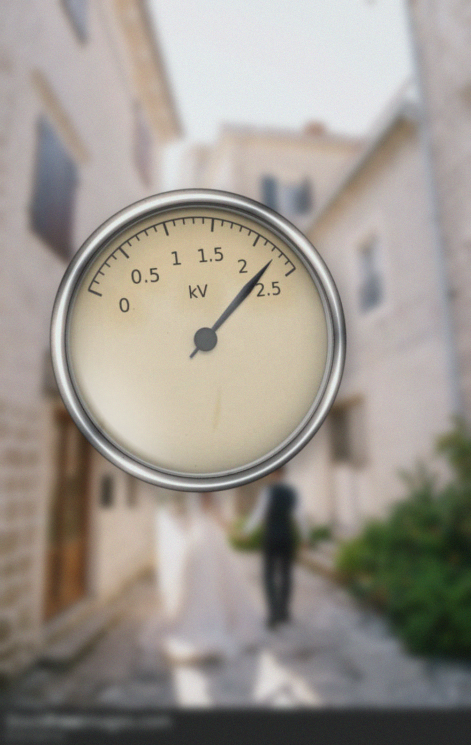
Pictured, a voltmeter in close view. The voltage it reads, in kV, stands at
2.25 kV
